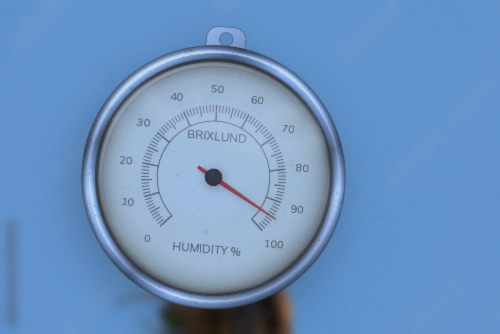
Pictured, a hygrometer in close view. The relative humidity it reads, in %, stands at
95 %
